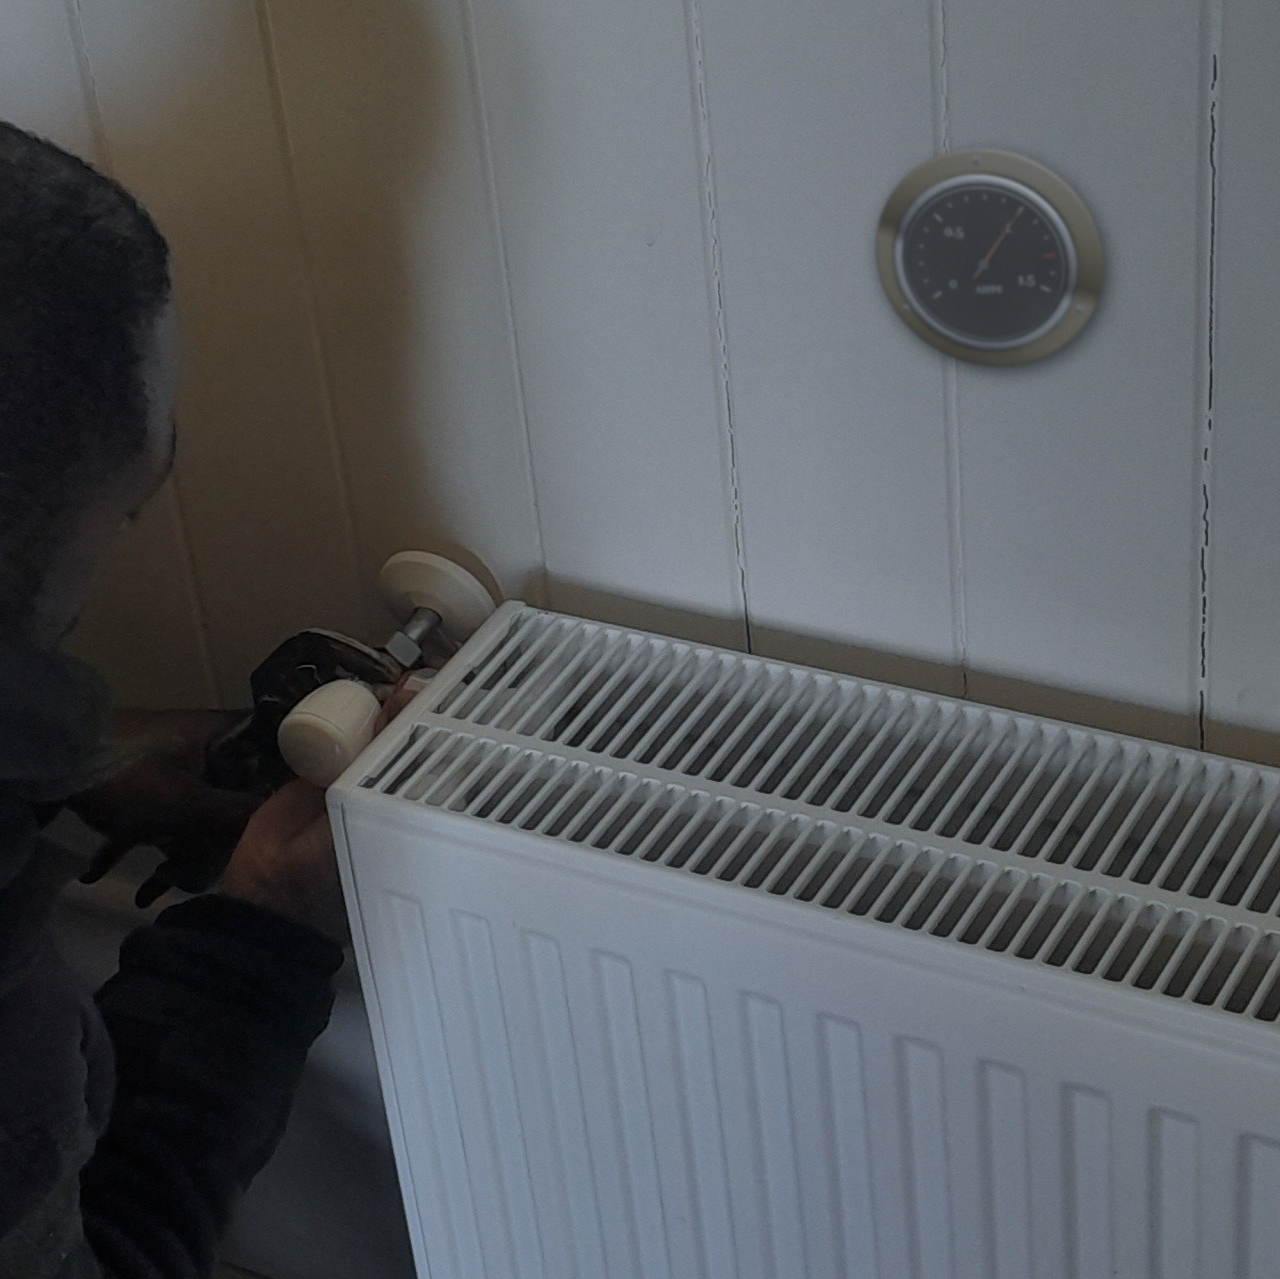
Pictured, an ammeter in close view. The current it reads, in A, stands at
1 A
